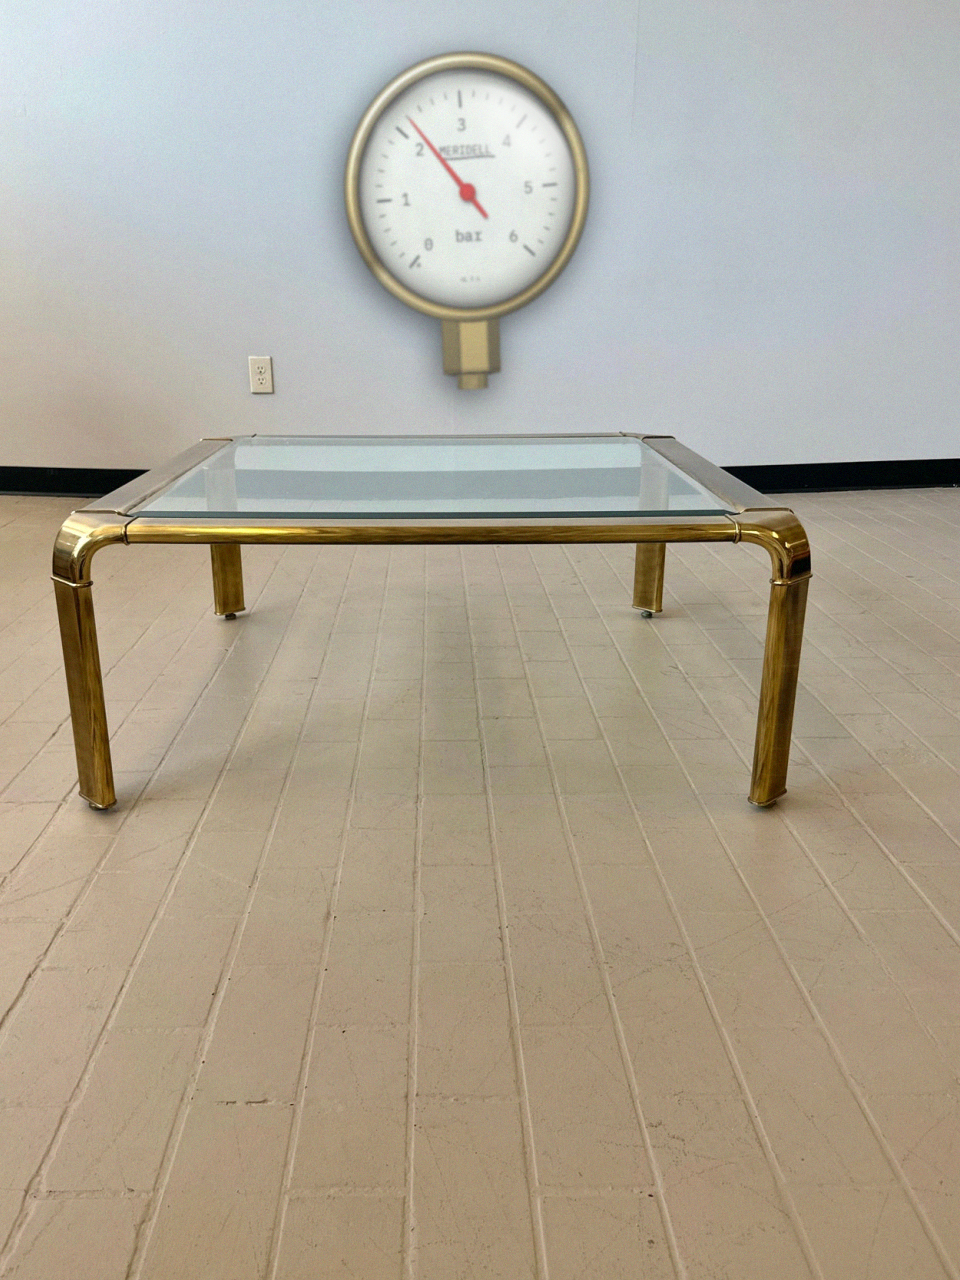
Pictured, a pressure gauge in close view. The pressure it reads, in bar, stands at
2.2 bar
